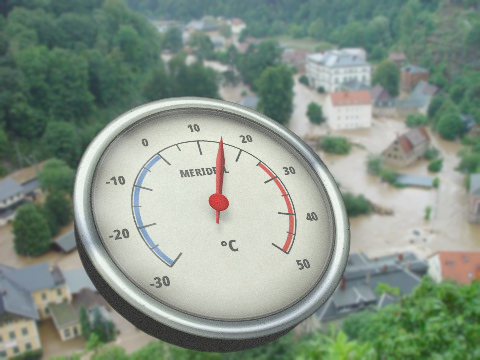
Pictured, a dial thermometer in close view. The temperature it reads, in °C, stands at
15 °C
